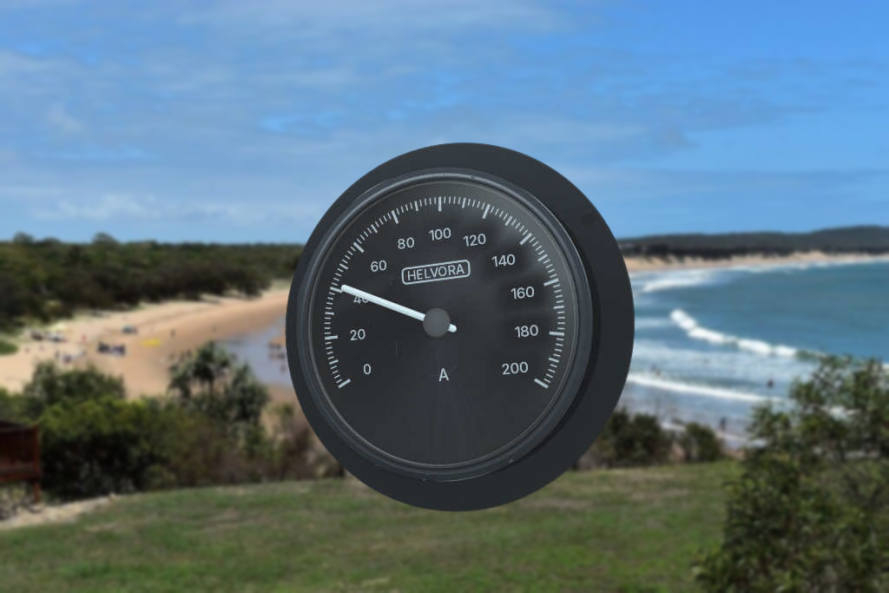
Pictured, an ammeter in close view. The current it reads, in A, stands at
42 A
